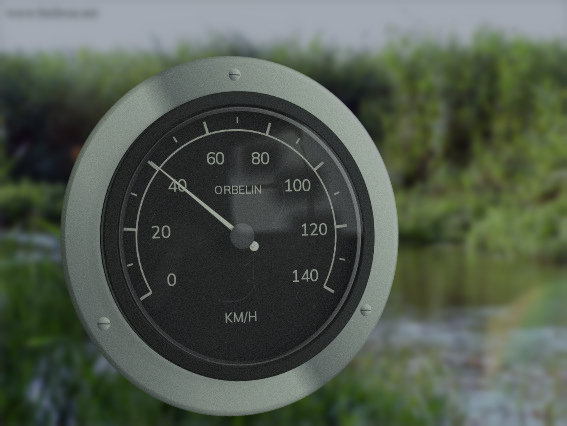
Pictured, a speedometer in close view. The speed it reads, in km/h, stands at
40 km/h
